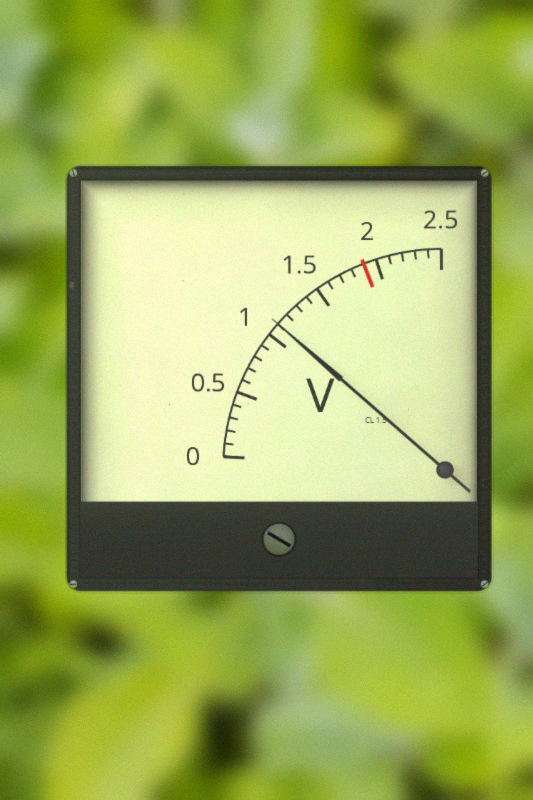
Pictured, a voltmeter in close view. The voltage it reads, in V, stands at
1.1 V
